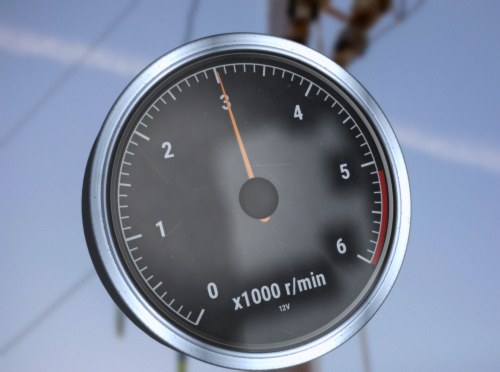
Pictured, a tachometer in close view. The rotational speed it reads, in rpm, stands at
3000 rpm
